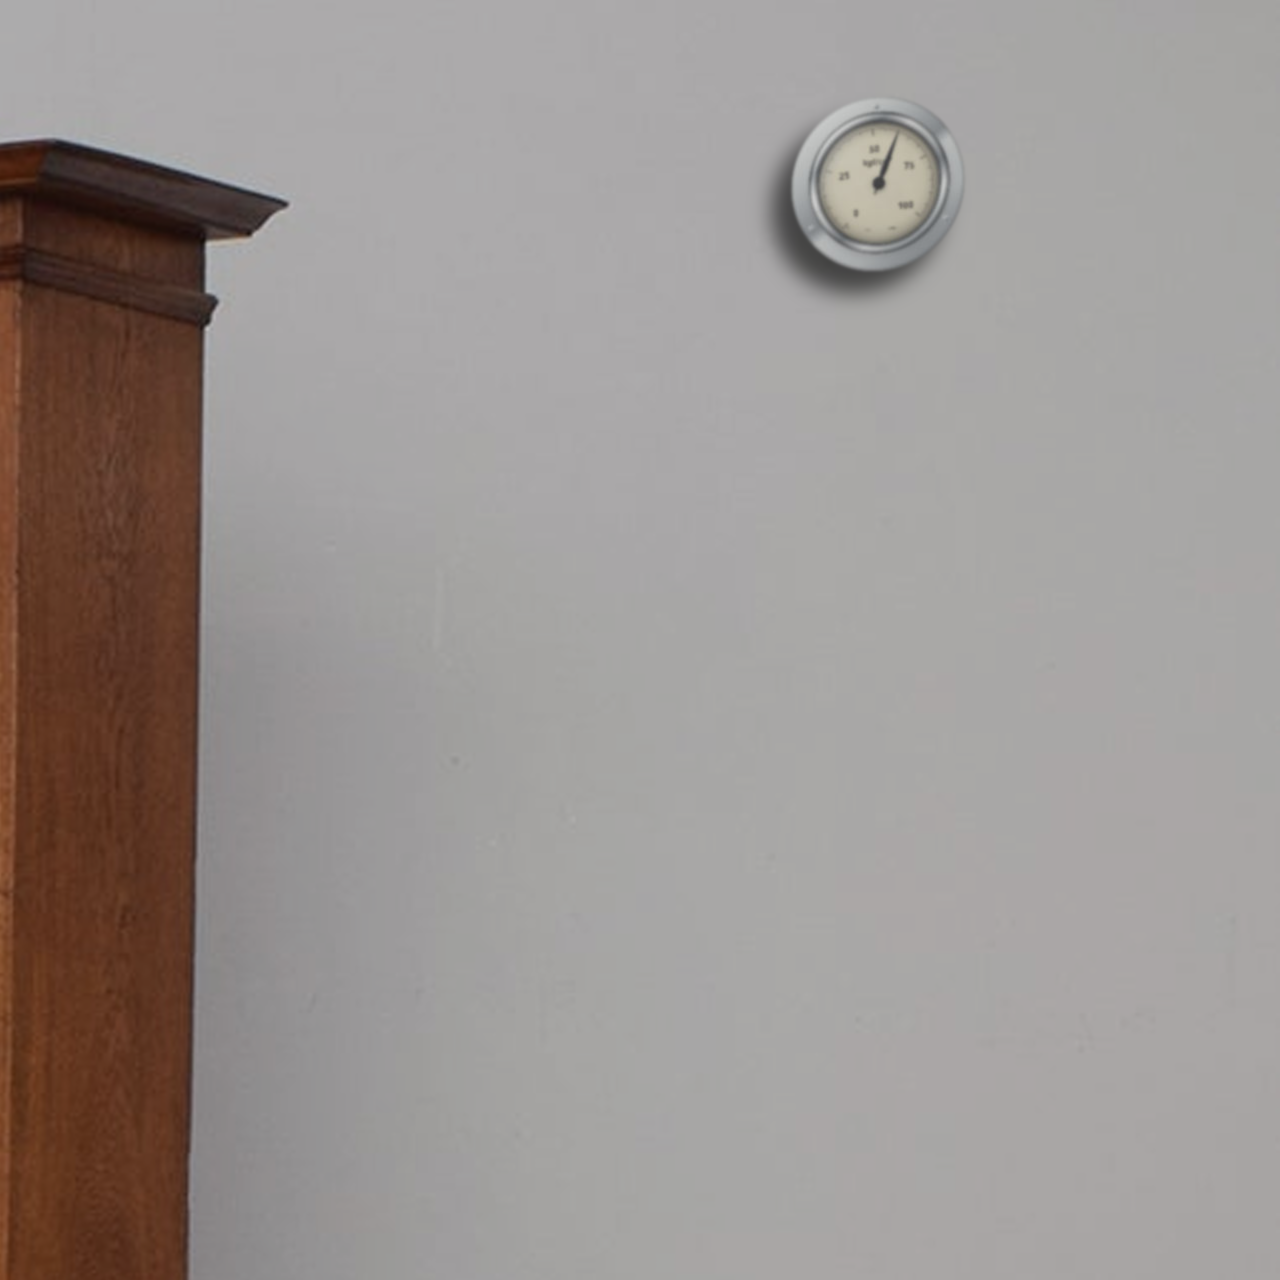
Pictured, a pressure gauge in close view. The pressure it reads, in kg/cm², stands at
60 kg/cm²
